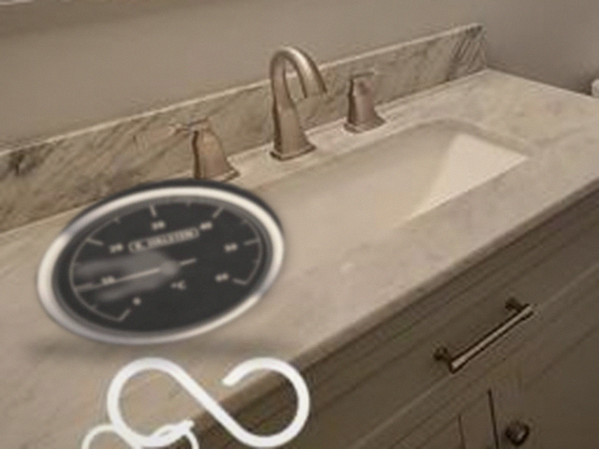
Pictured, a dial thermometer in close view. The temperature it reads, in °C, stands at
10 °C
